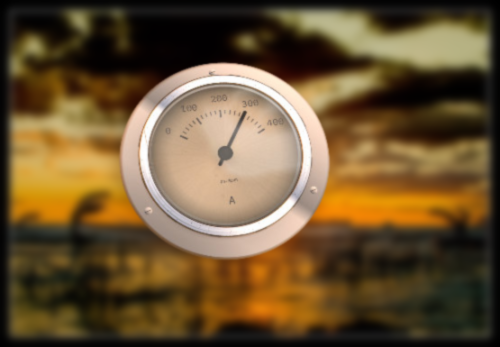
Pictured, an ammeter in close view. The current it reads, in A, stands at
300 A
